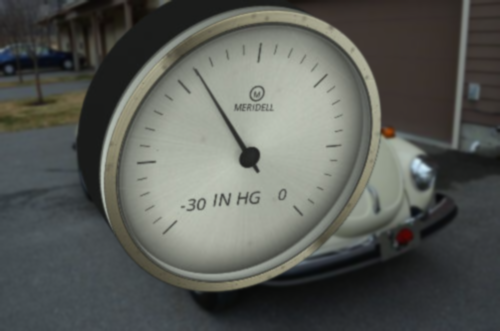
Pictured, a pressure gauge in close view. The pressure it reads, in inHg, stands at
-19 inHg
